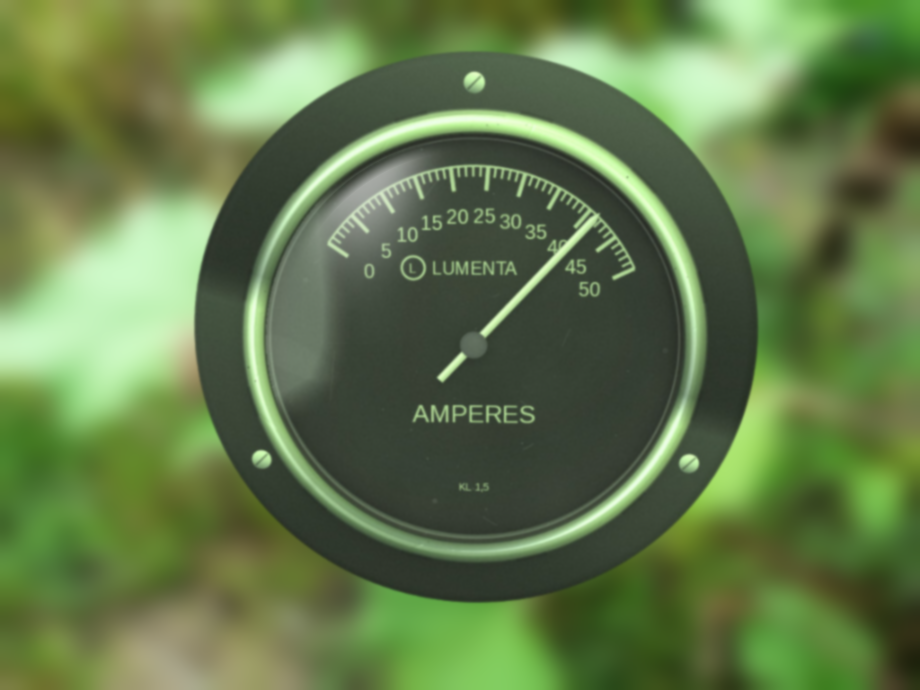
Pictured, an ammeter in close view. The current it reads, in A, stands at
41 A
